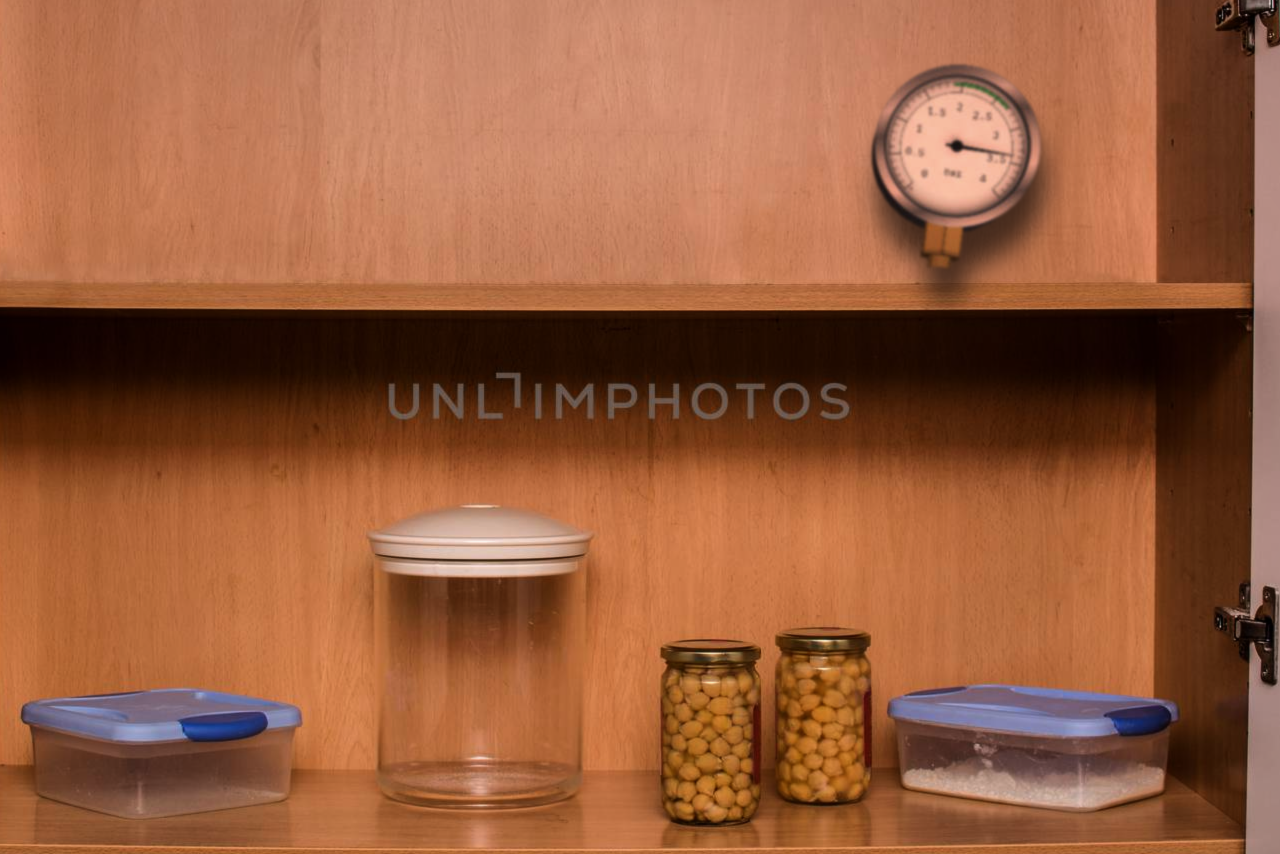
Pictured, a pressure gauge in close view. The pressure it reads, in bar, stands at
3.4 bar
